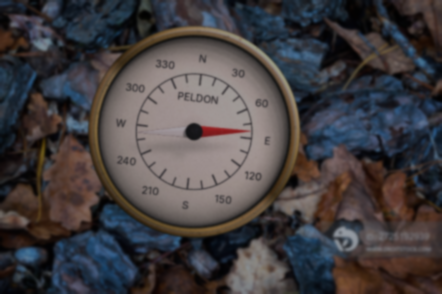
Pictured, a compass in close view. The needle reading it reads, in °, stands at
82.5 °
